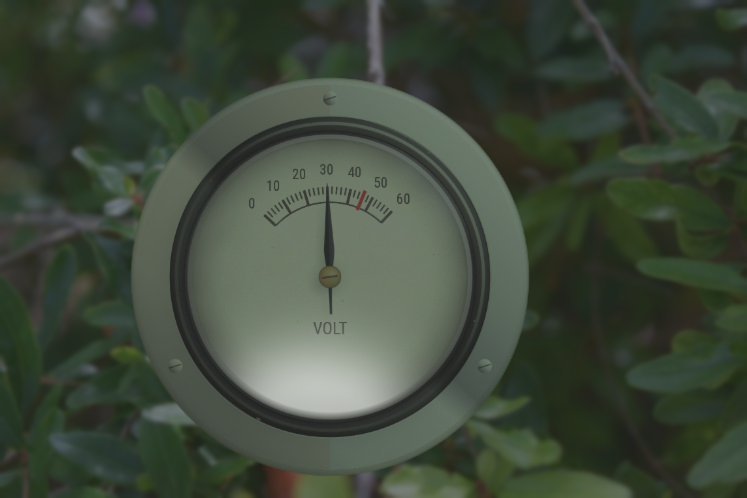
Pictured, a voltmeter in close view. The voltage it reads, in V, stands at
30 V
